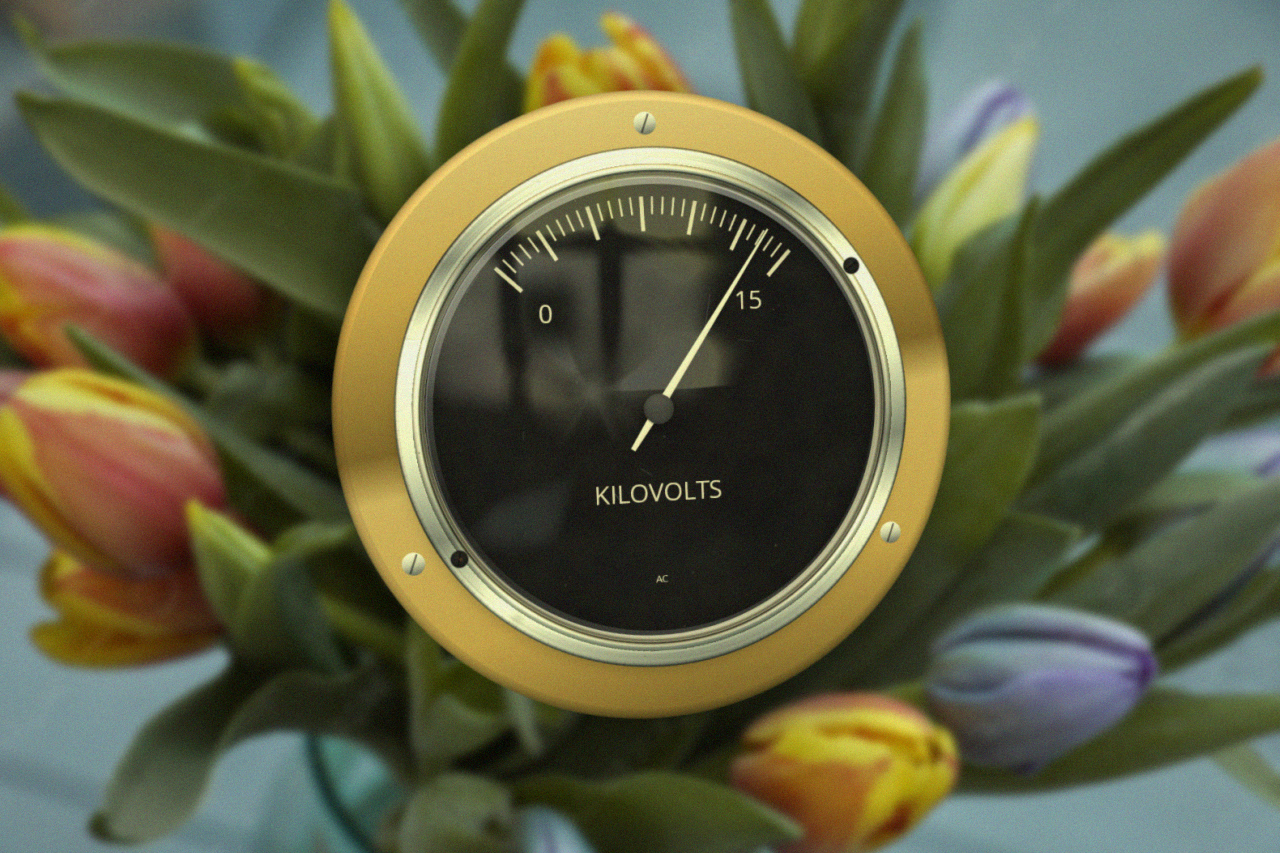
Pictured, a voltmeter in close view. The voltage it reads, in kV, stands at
13.5 kV
